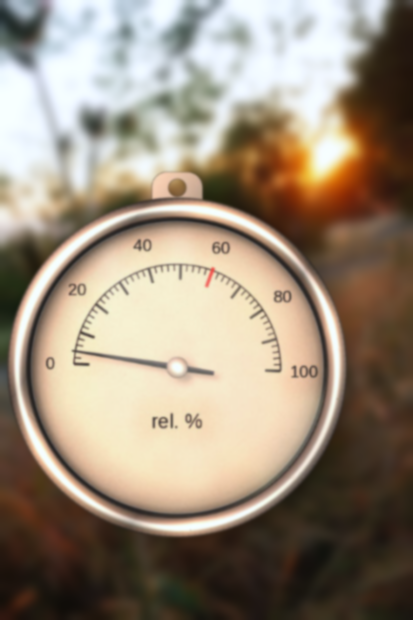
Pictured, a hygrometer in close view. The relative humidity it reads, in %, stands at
4 %
